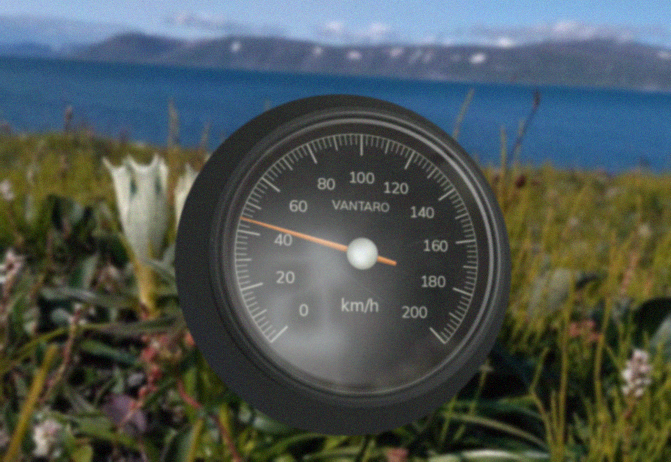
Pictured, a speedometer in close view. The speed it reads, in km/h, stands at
44 km/h
